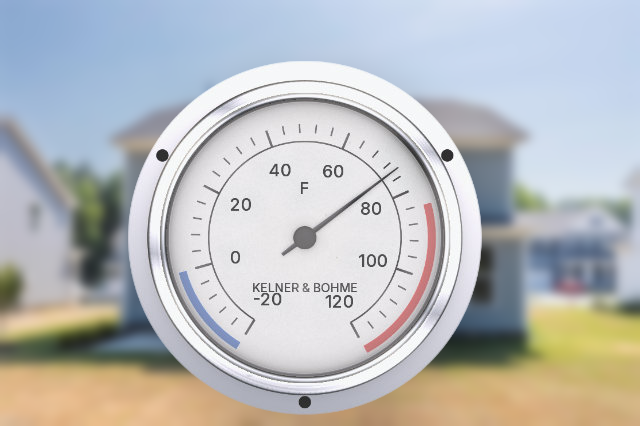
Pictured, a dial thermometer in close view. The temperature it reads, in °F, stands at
74 °F
